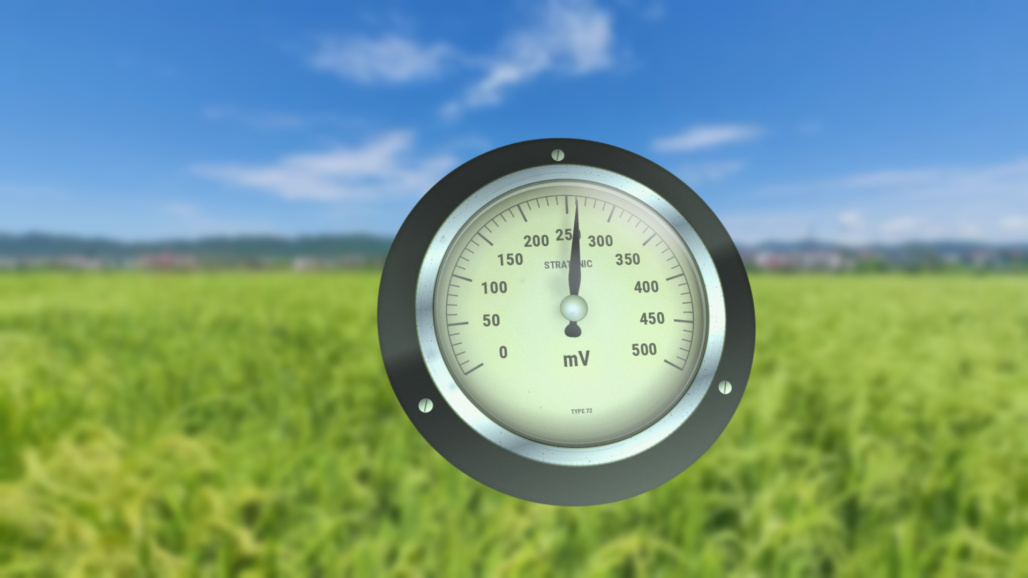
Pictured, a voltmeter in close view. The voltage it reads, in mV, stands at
260 mV
